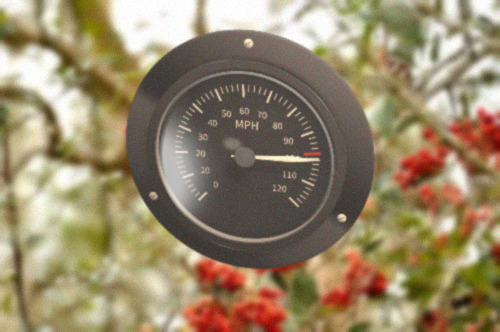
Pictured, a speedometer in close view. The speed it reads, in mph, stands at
100 mph
